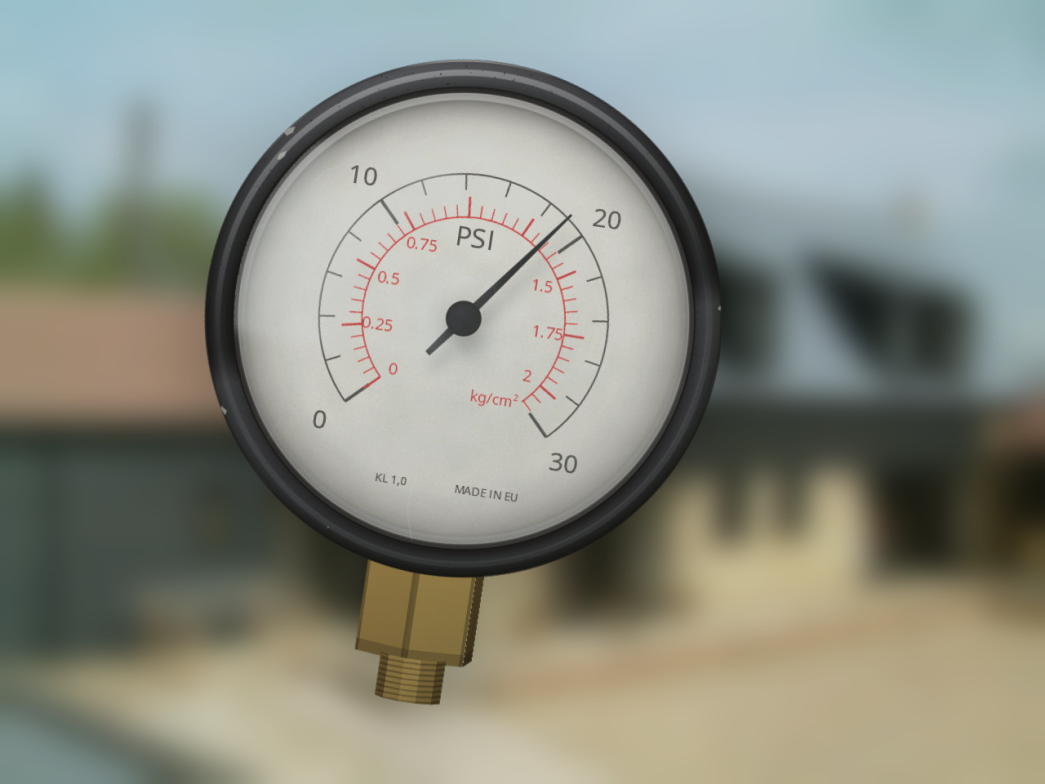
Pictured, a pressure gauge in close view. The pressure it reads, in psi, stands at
19 psi
